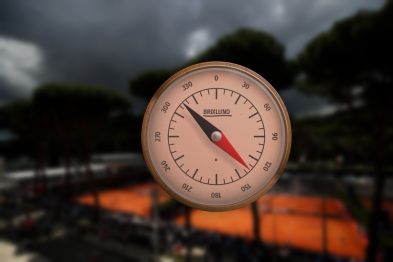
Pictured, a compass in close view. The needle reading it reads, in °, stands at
135 °
